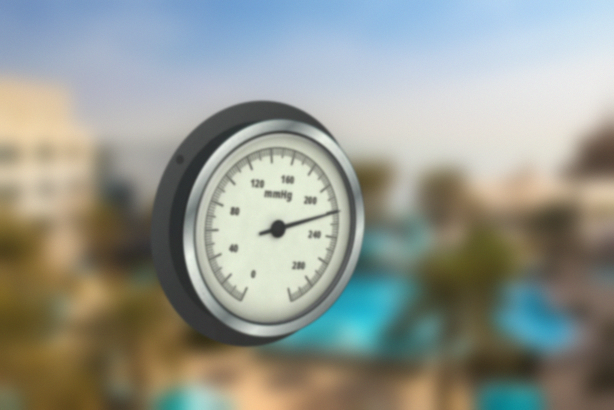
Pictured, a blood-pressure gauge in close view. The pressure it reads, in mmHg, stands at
220 mmHg
